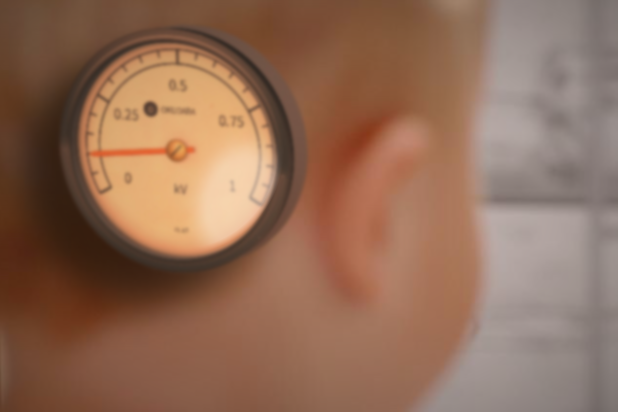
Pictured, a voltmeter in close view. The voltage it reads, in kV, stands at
0.1 kV
